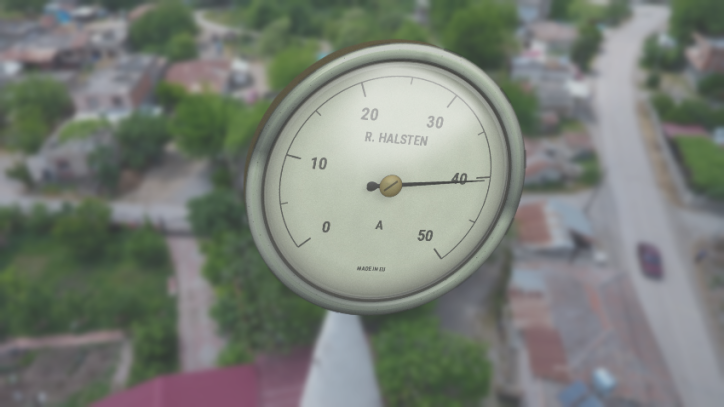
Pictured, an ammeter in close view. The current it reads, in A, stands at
40 A
